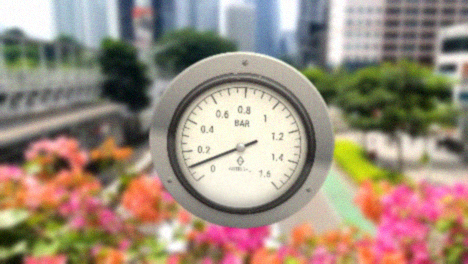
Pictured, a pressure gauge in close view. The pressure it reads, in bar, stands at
0.1 bar
